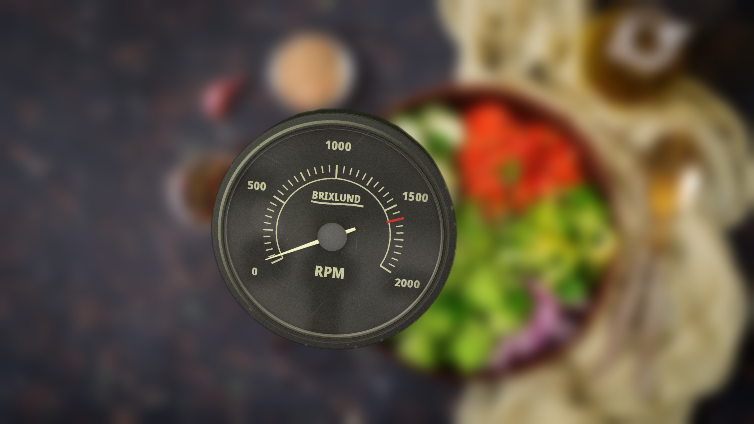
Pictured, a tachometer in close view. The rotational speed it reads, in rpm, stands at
50 rpm
